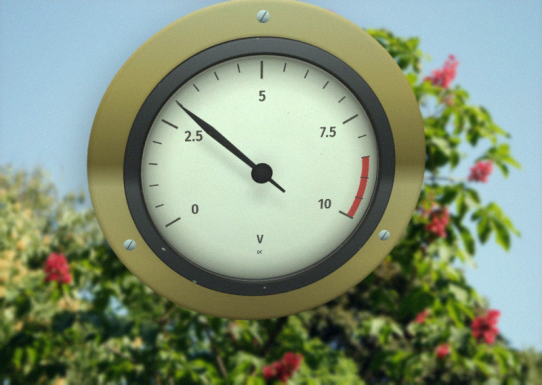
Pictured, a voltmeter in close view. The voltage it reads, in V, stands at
3 V
